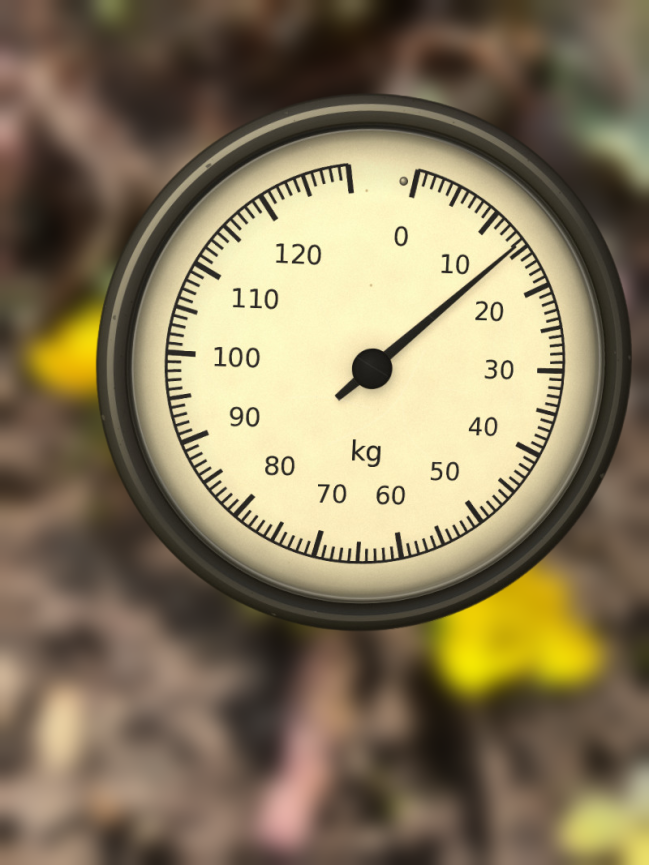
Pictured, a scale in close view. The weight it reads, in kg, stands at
14 kg
